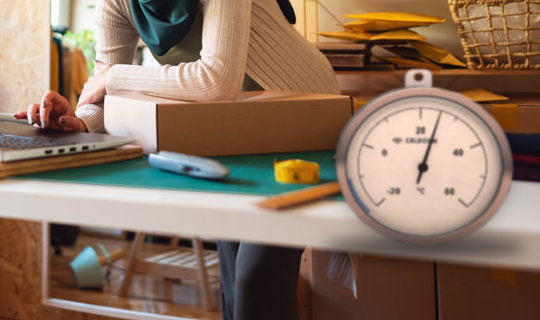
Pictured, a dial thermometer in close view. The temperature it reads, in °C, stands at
25 °C
